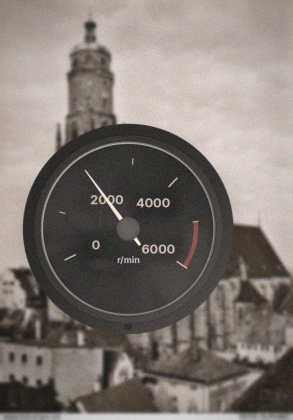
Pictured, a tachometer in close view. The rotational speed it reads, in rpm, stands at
2000 rpm
